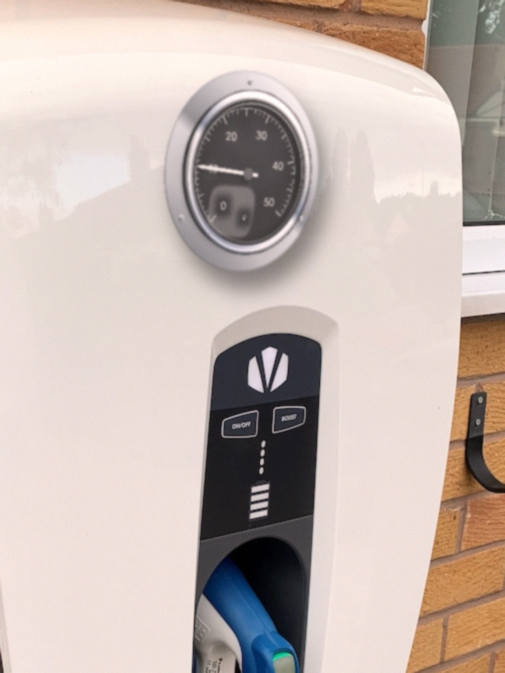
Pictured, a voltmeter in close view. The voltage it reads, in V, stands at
10 V
